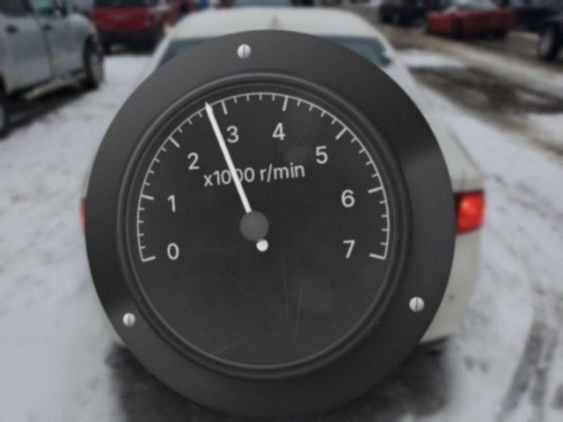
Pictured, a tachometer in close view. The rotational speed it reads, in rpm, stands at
2800 rpm
